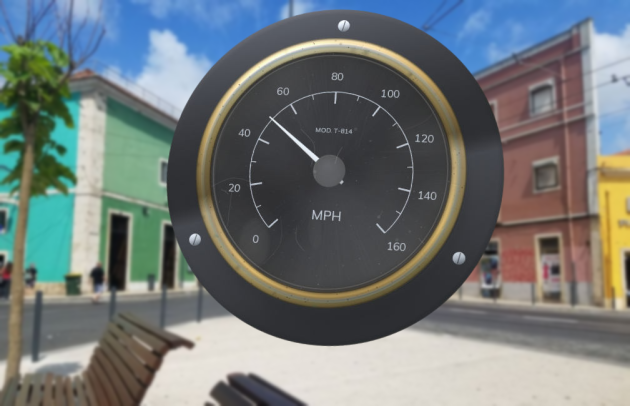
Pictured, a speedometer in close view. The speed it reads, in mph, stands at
50 mph
